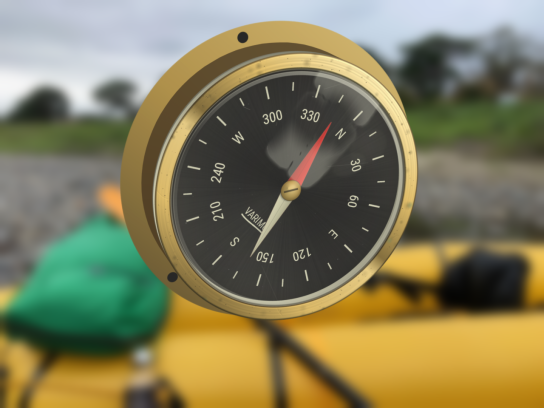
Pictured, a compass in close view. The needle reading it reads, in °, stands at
345 °
